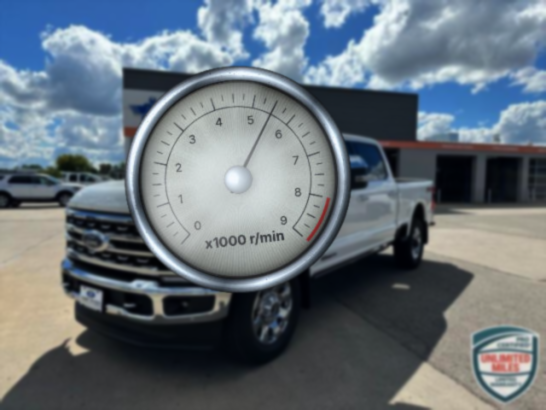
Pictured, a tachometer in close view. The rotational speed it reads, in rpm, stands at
5500 rpm
